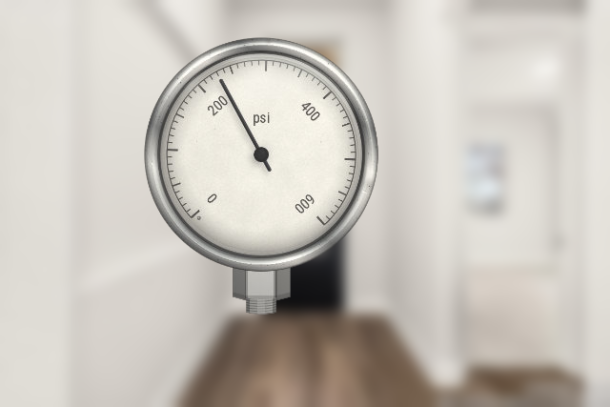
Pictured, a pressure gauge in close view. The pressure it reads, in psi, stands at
230 psi
